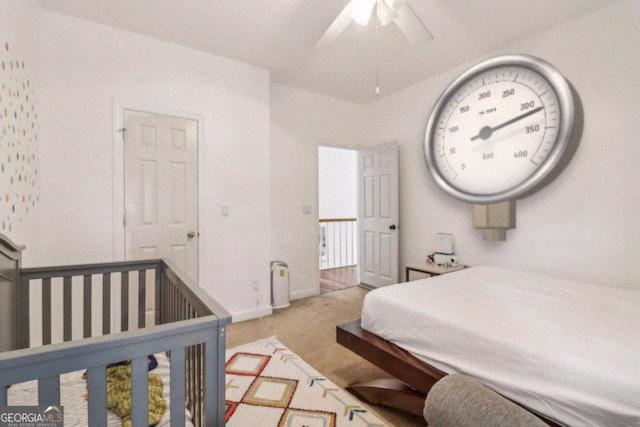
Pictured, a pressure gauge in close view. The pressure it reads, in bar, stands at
320 bar
